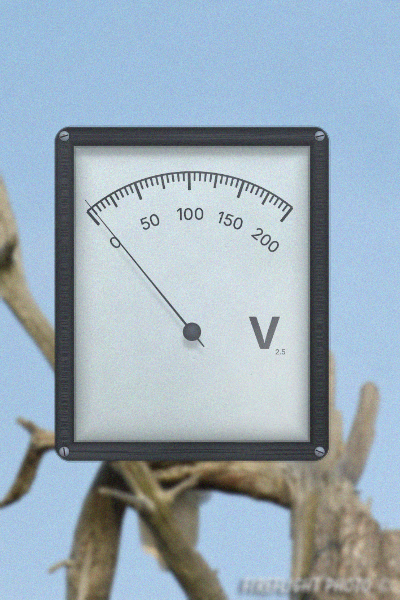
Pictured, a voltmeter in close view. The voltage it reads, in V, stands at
5 V
